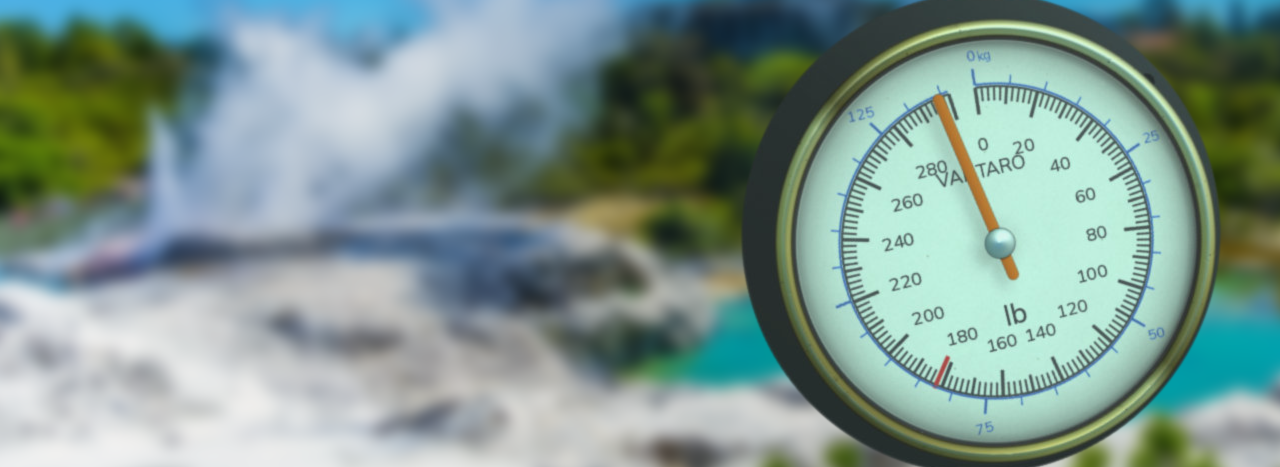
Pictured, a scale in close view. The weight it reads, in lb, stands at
296 lb
